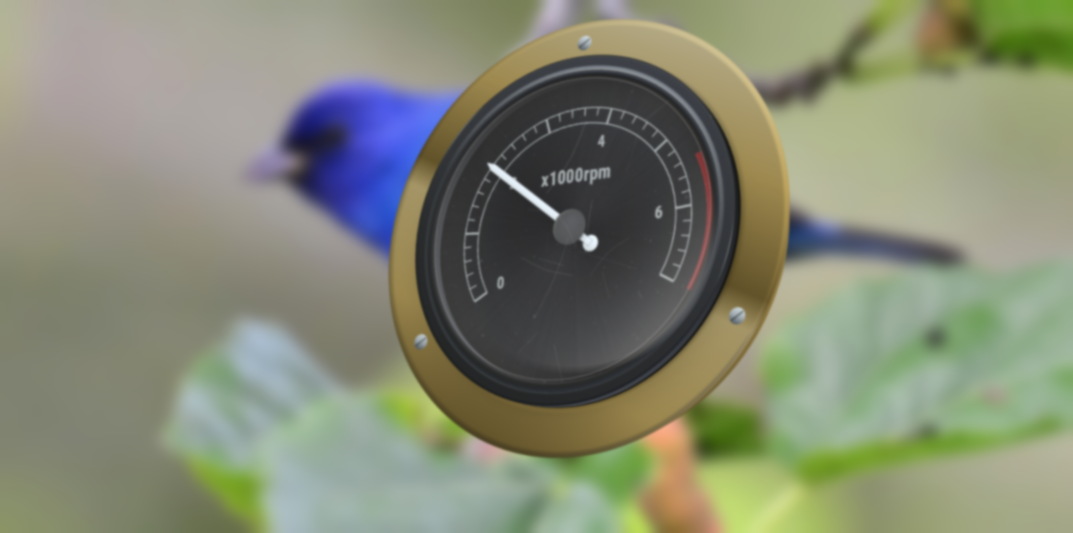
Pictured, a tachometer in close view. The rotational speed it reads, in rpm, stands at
2000 rpm
